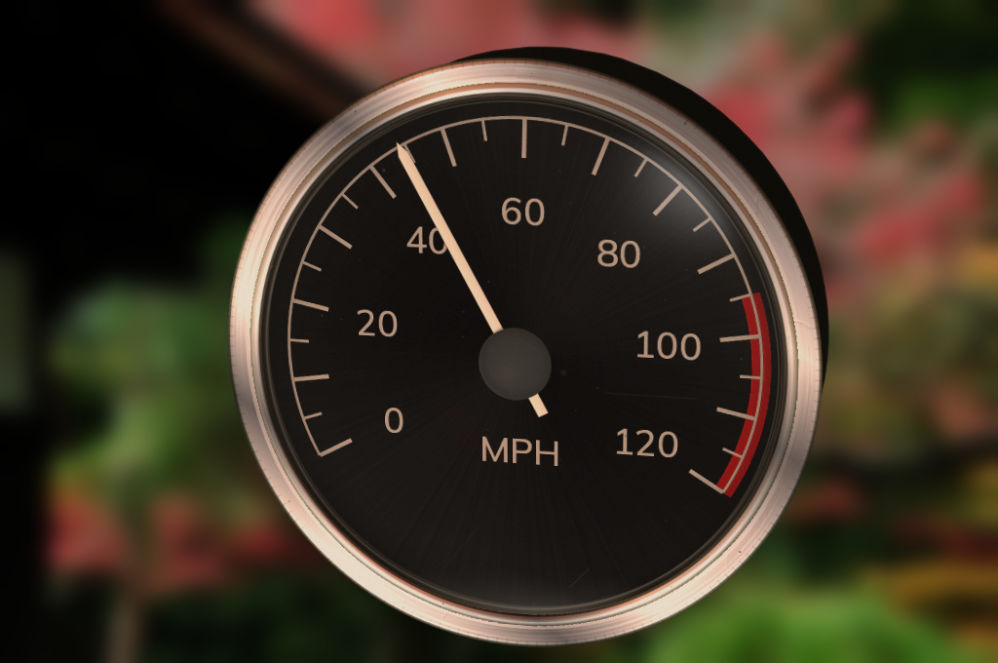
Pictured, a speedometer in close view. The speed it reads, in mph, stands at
45 mph
